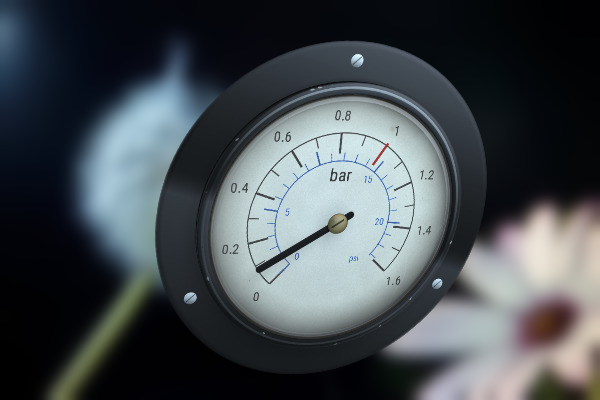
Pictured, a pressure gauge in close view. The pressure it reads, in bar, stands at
0.1 bar
